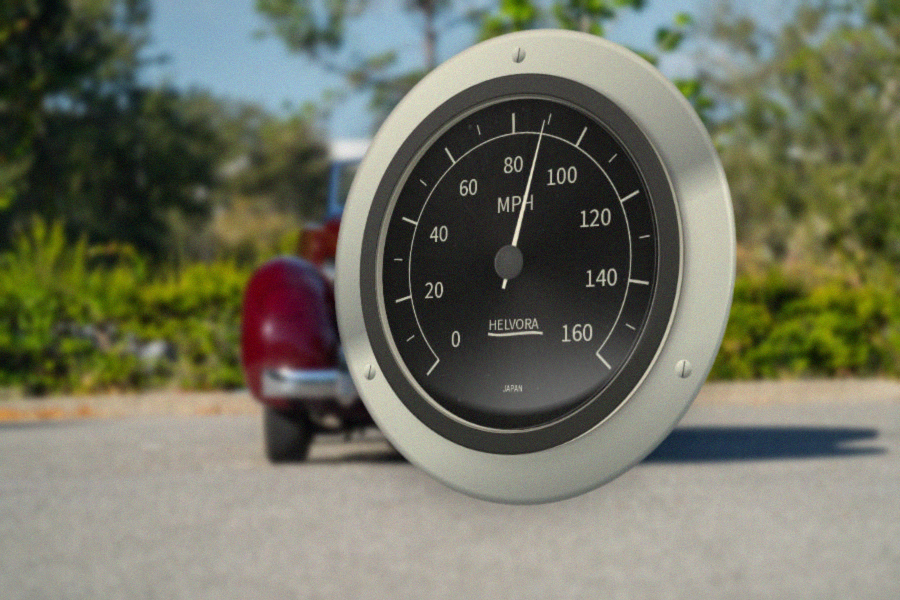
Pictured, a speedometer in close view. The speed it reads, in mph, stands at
90 mph
